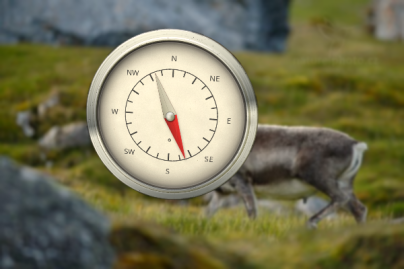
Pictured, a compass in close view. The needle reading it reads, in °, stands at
157.5 °
